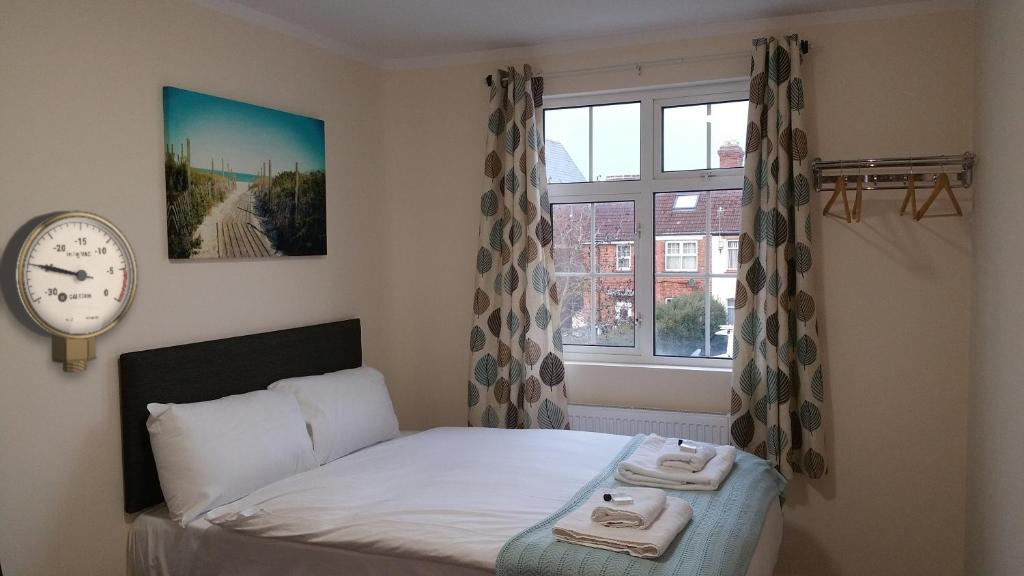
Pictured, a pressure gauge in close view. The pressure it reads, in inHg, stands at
-25 inHg
